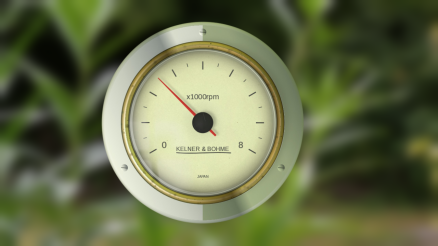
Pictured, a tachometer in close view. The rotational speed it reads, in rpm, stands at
2500 rpm
